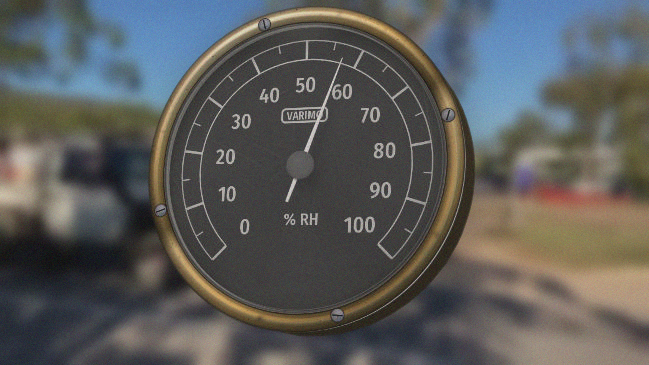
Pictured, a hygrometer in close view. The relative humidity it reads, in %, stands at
57.5 %
